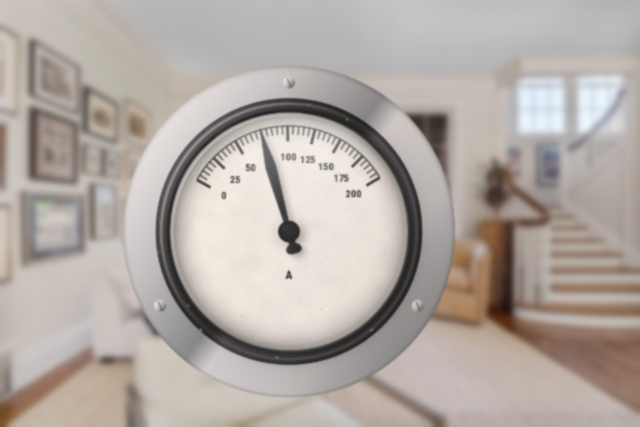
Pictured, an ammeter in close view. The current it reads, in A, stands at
75 A
